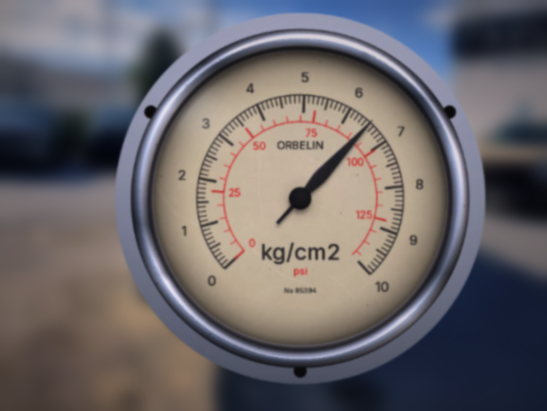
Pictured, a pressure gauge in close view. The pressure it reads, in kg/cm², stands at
6.5 kg/cm²
